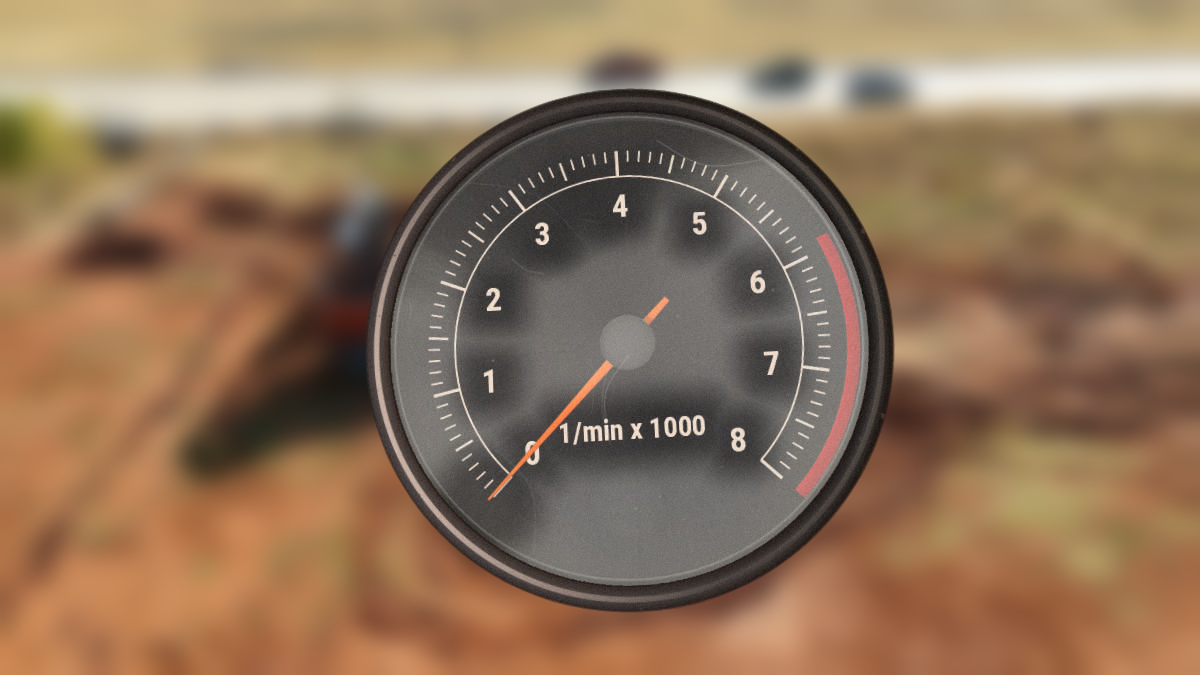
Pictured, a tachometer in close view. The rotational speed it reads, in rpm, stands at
0 rpm
